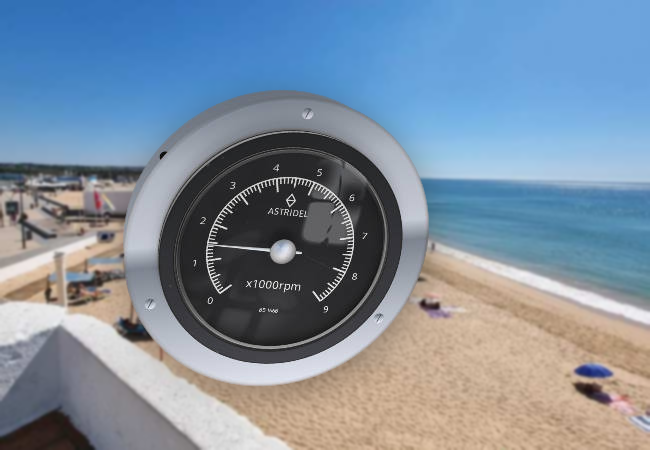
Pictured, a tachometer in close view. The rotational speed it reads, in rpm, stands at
1500 rpm
